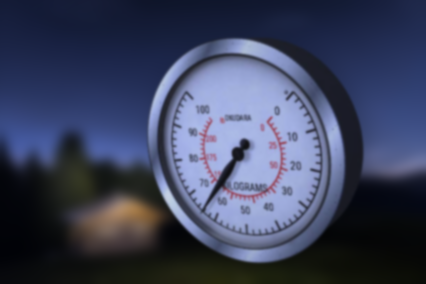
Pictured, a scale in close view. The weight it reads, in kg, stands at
64 kg
